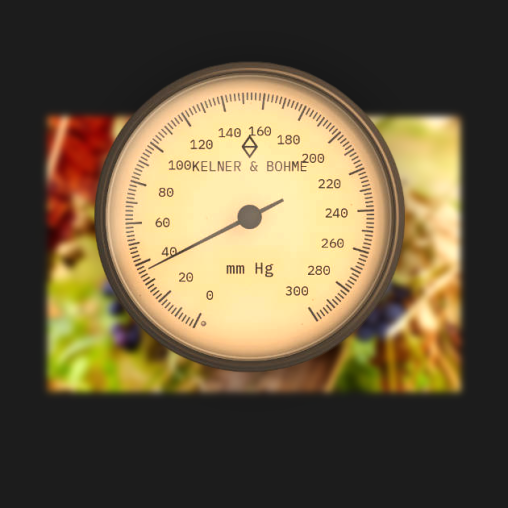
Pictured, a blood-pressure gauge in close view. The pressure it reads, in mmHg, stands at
36 mmHg
